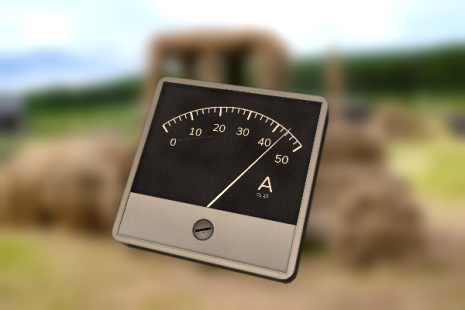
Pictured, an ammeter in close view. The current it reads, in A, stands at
44 A
